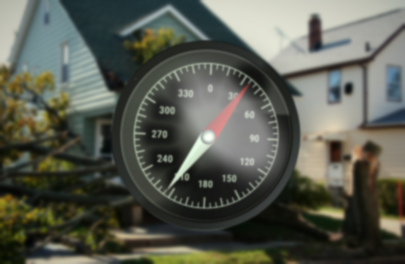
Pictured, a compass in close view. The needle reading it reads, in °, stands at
35 °
